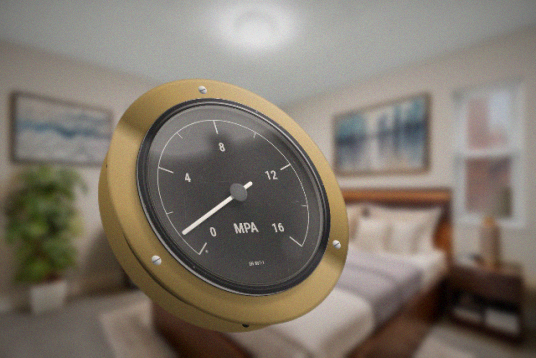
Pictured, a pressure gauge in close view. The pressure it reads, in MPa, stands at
1 MPa
